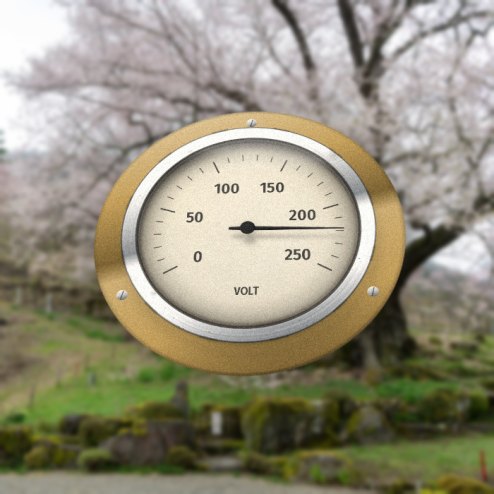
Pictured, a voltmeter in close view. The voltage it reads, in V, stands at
220 V
